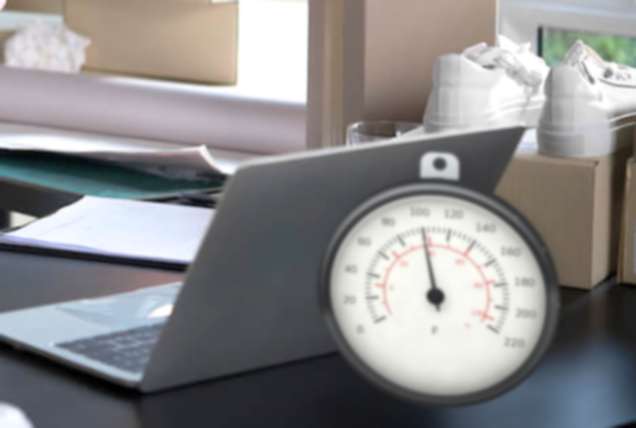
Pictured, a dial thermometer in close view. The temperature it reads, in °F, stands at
100 °F
